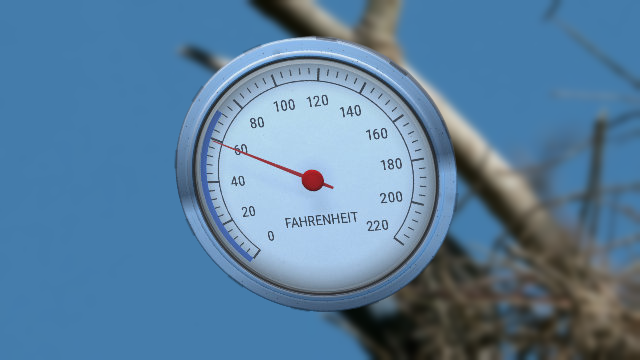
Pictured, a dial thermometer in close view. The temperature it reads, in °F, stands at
60 °F
